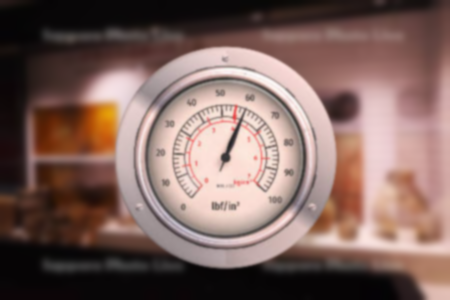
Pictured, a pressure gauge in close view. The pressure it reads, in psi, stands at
60 psi
